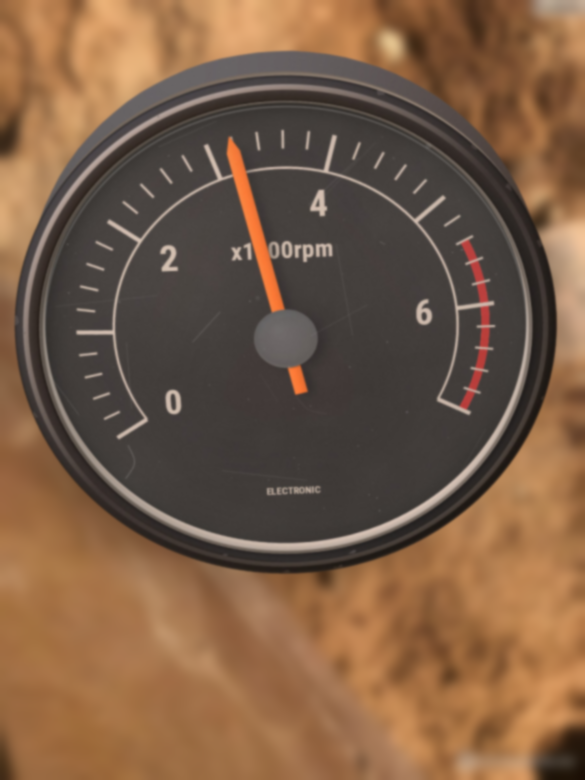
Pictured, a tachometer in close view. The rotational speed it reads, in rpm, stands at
3200 rpm
